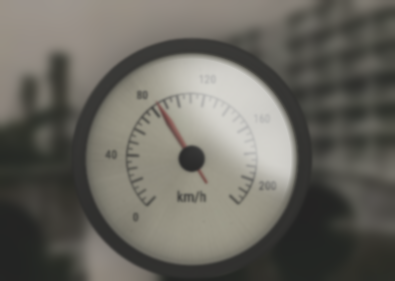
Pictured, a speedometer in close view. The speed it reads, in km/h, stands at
85 km/h
